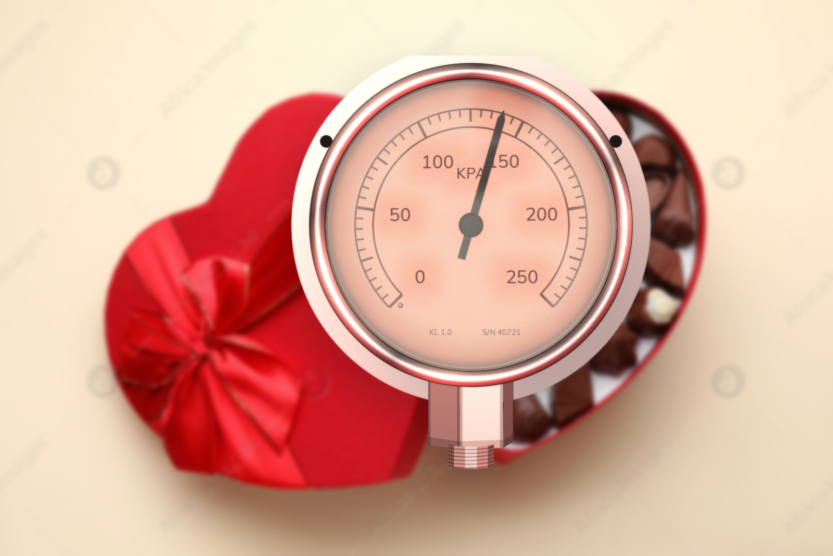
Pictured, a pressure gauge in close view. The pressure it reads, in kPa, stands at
140 kPa
